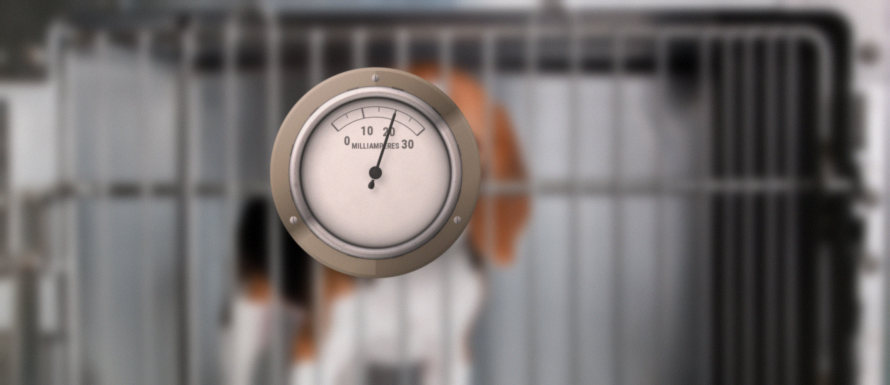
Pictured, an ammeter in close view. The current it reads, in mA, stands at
20 mA
